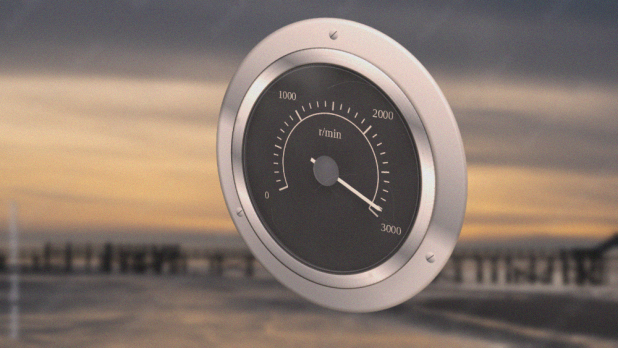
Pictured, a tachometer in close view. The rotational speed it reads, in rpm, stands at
2900 rpm
